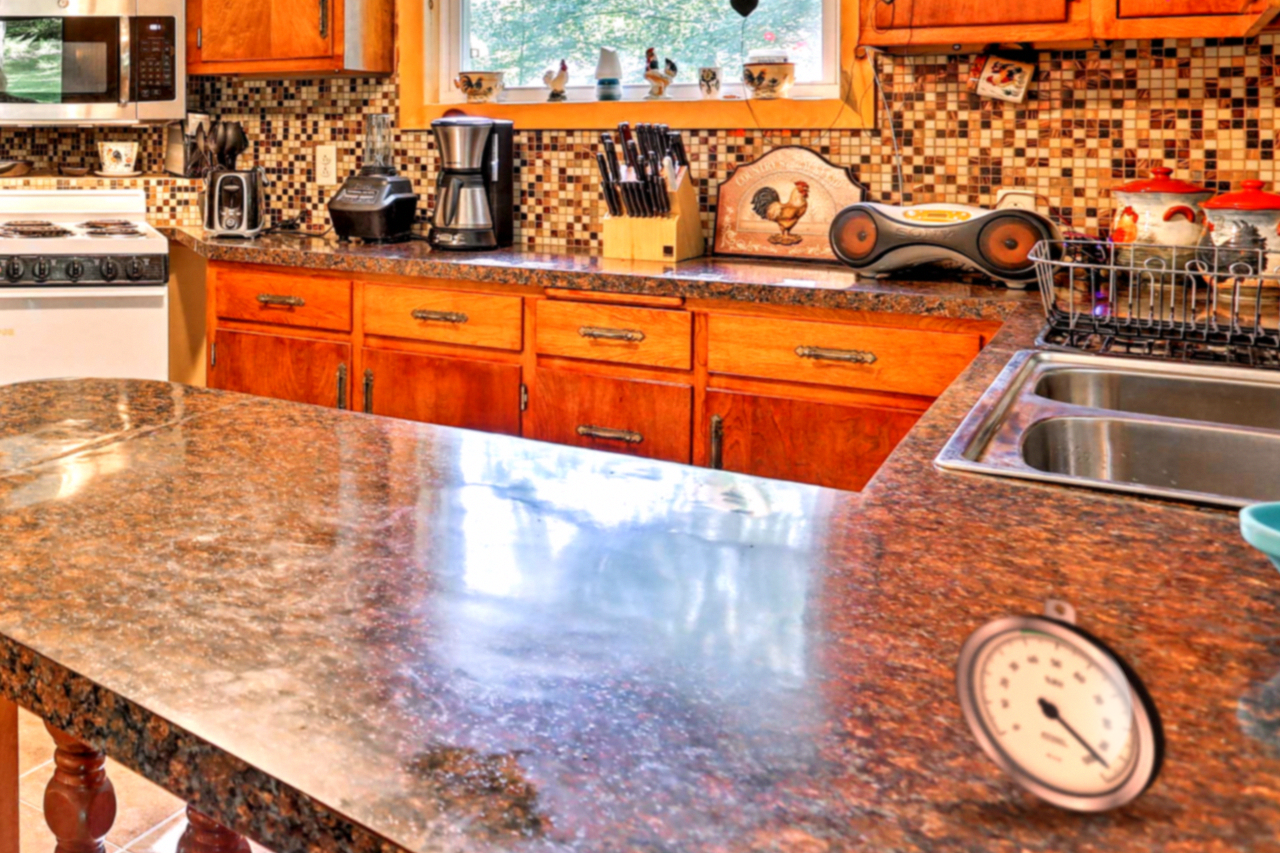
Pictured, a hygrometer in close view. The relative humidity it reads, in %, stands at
95 %
